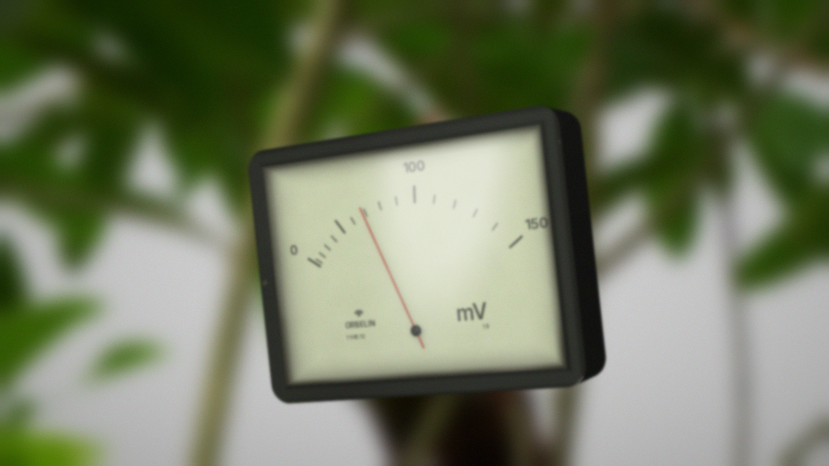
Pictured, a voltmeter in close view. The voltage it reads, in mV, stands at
70 mV
